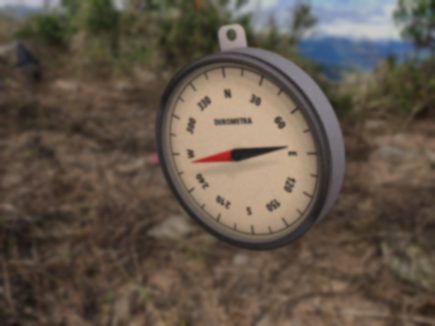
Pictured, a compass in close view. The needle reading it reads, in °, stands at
262.5 °
